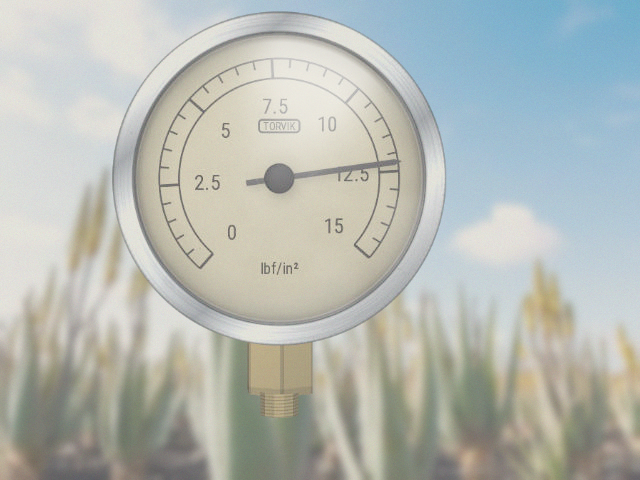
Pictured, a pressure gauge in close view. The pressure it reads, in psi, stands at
12.25 psi
